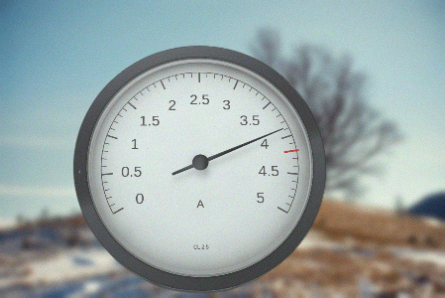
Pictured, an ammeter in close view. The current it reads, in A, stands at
3.9 A
